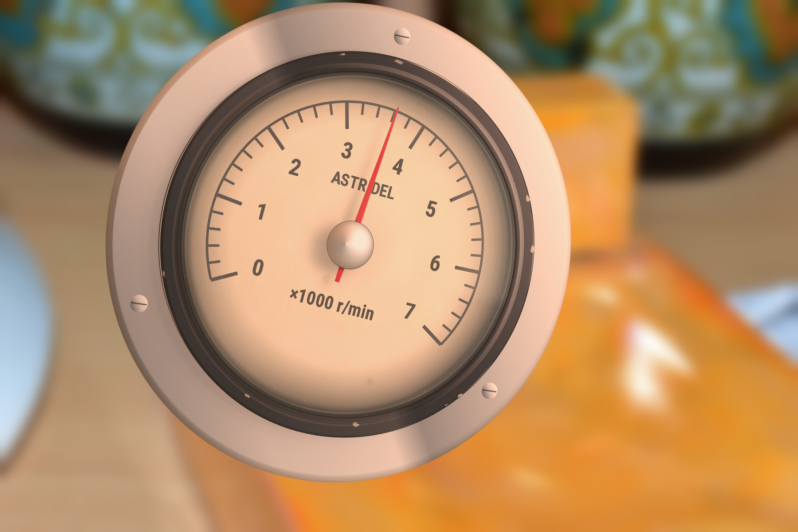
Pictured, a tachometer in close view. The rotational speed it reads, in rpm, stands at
3600 rpm
